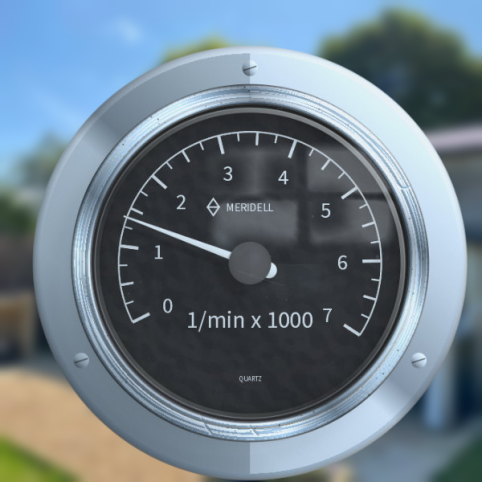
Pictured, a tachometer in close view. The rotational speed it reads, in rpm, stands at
1375 rpm
